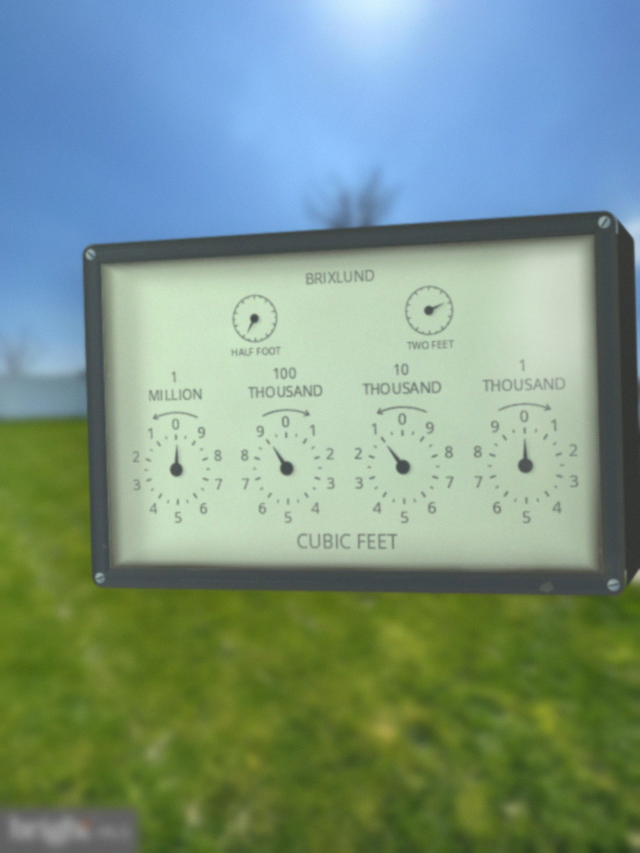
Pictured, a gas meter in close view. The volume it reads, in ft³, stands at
991000 ft³
